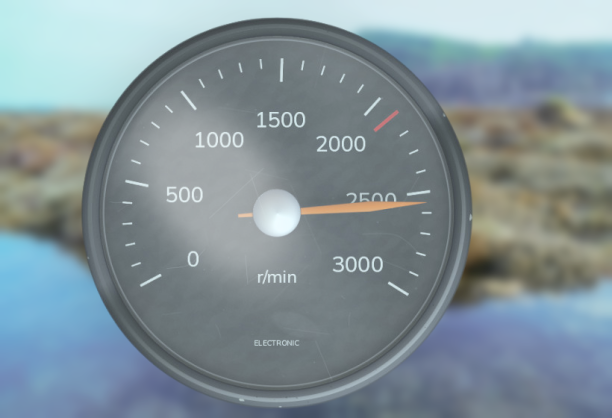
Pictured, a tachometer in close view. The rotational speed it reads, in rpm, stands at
2550 rpm
